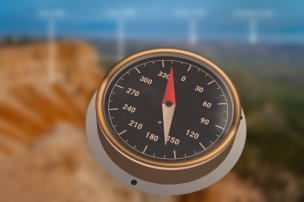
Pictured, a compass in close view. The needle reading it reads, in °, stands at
340 °
